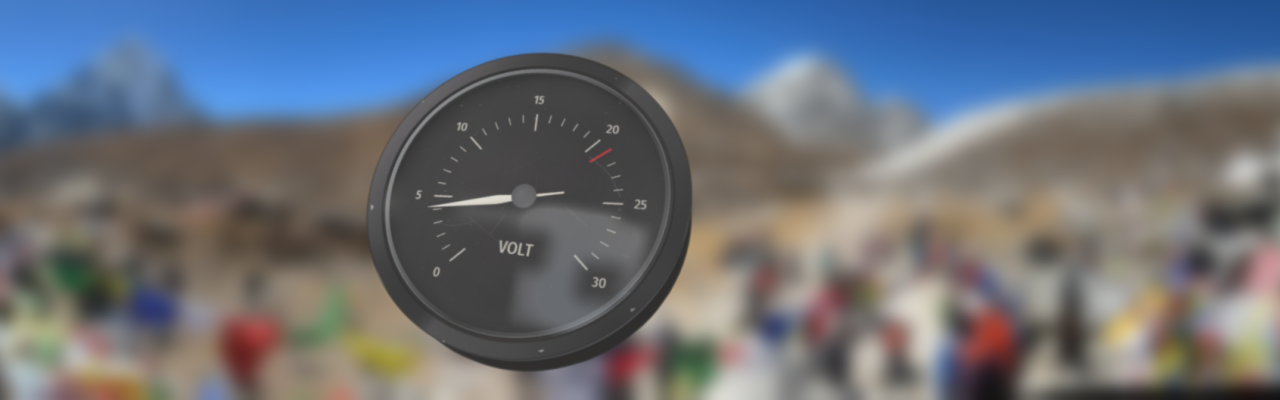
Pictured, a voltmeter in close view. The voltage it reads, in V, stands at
4 V
